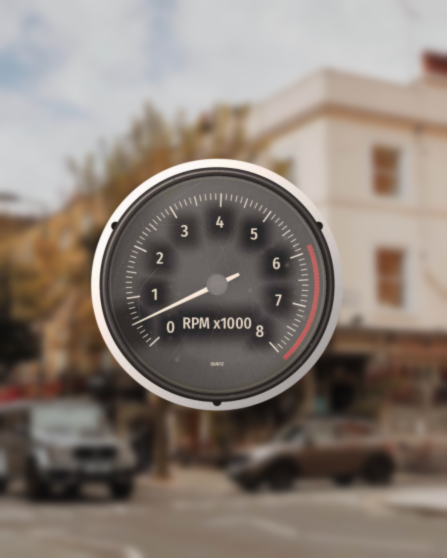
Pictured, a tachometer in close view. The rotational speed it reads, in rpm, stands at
500 rpm
